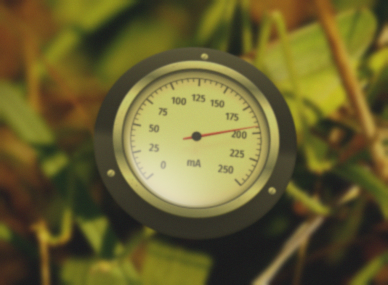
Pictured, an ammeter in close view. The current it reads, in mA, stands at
195 mA
